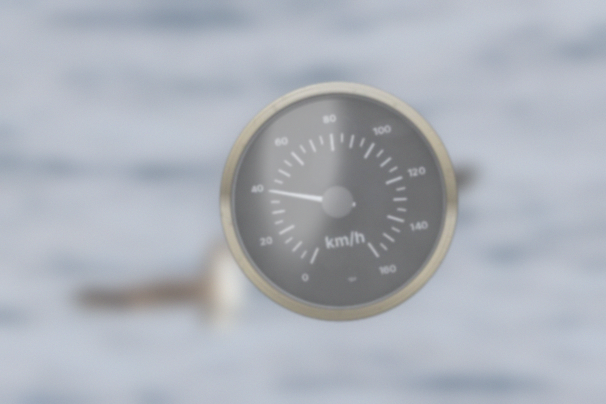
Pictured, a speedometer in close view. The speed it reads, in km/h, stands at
40 km/h
